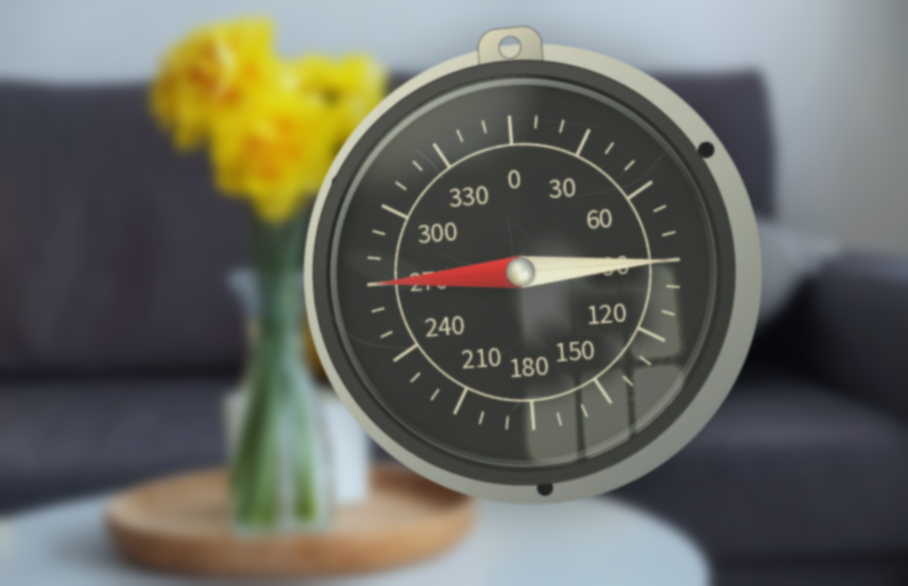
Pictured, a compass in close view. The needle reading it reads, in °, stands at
270 °
